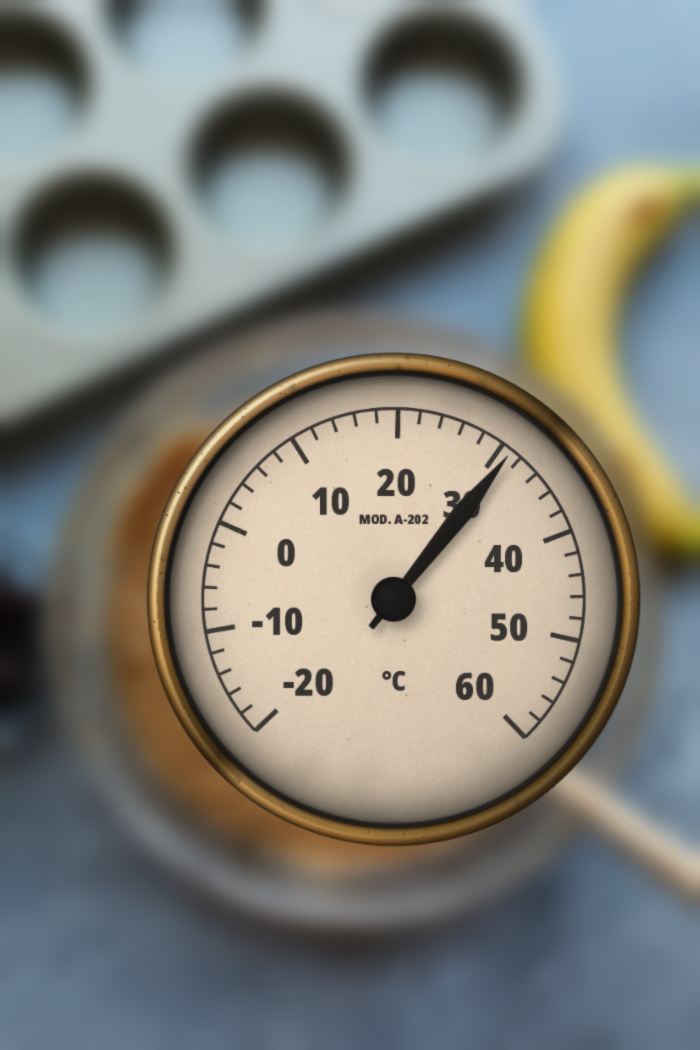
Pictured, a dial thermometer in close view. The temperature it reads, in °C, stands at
31 °C
